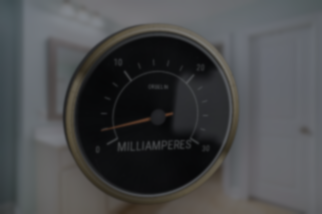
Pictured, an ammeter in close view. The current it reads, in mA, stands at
2 mA
